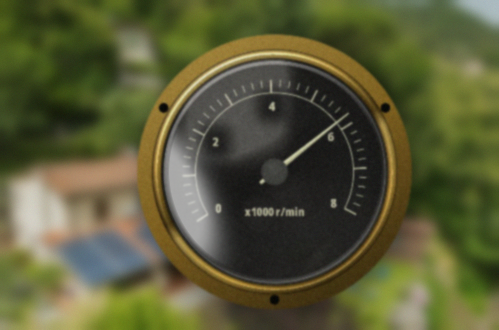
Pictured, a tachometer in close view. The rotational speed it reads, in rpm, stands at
5800 rpm
